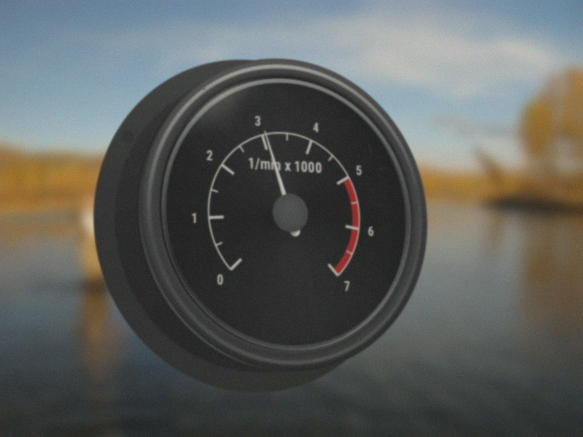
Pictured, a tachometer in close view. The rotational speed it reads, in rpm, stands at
3000 rpm
